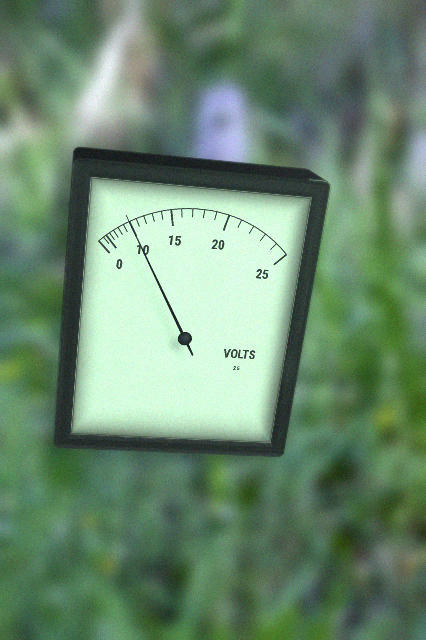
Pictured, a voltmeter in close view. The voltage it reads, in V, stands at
10 V
